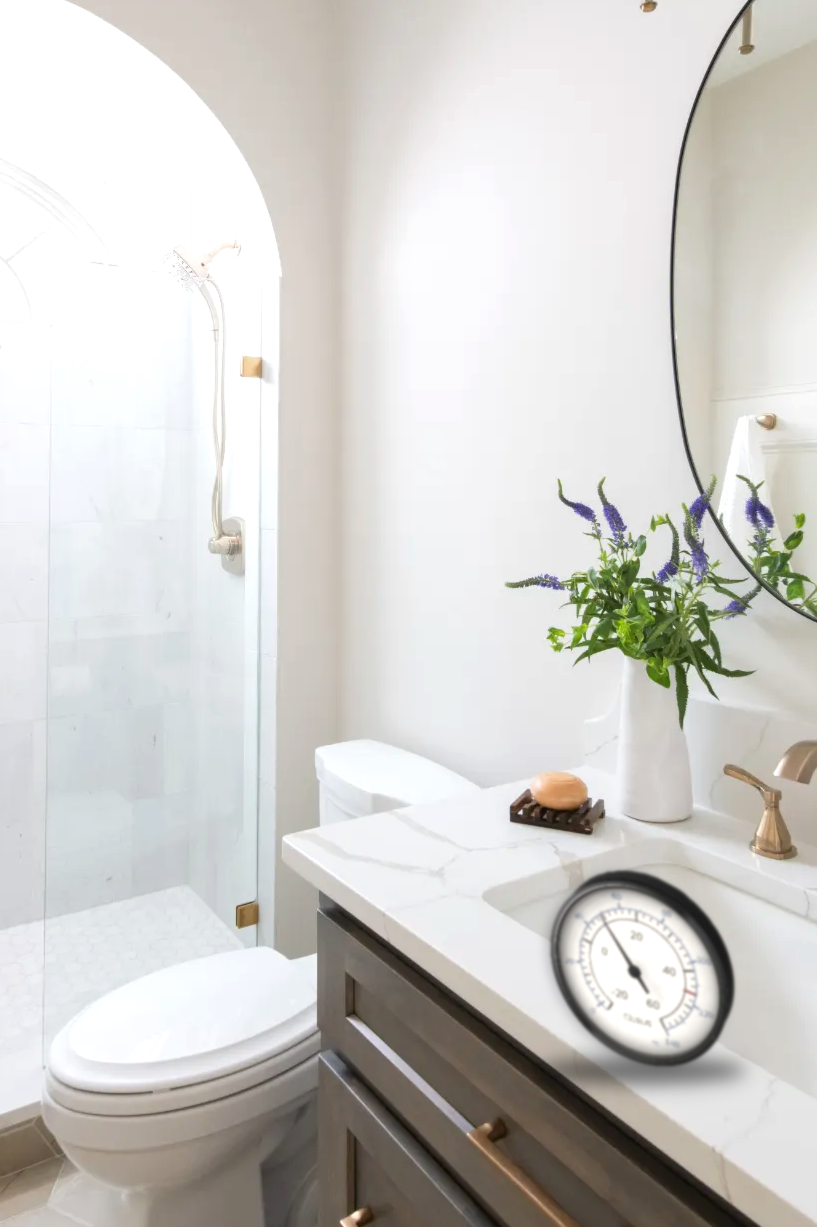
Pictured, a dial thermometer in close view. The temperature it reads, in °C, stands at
10 °C
